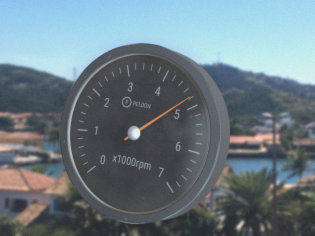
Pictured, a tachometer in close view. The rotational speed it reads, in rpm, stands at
4800 rpm
